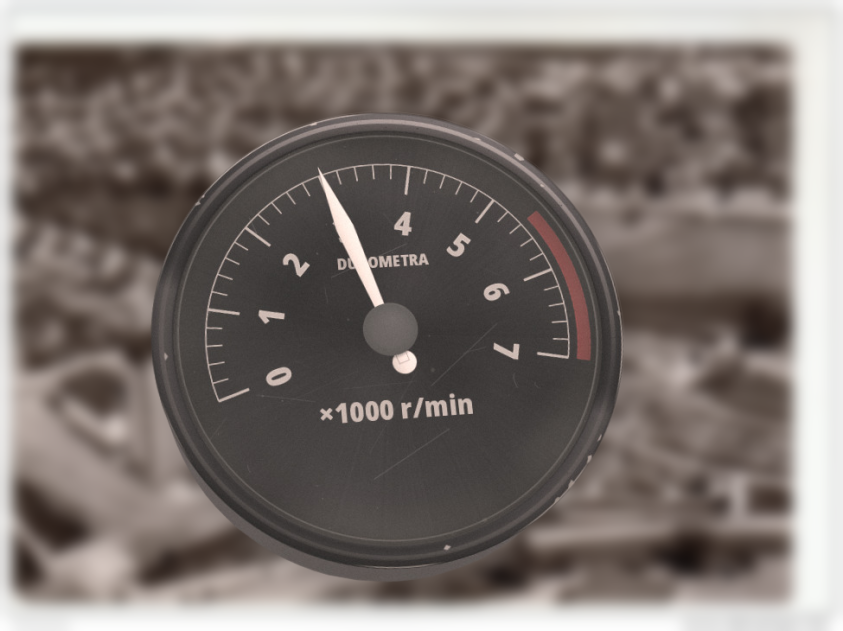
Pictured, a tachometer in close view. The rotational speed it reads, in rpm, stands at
3000 rpm
